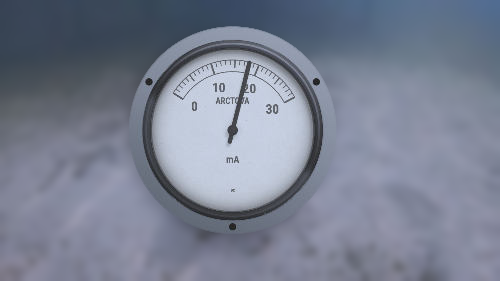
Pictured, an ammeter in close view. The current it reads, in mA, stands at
18 mA
